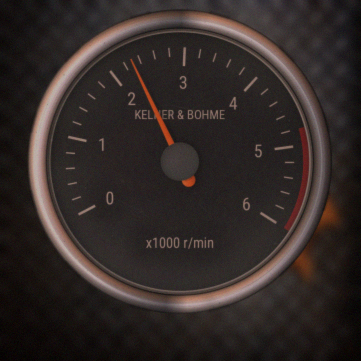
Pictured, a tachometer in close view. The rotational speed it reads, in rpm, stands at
2300 rpm
